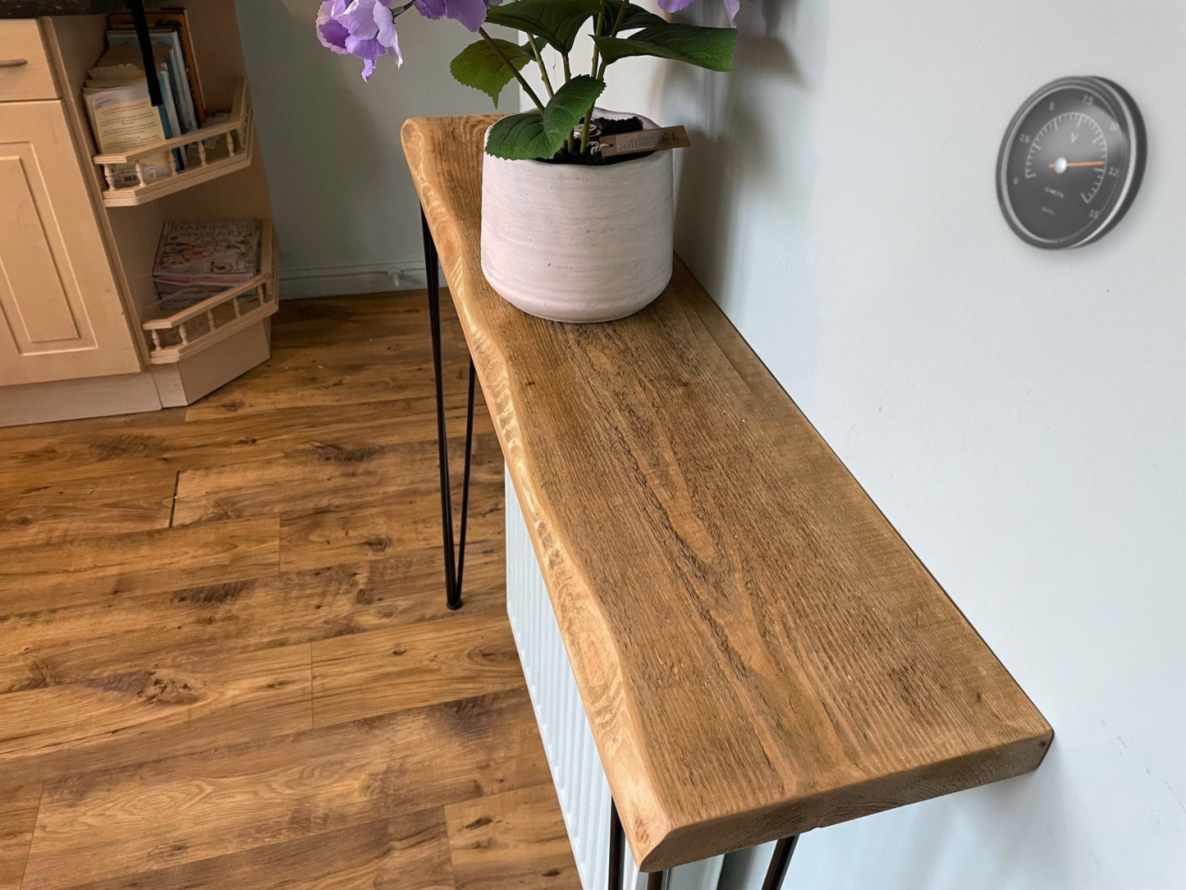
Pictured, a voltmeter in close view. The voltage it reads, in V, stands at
12 V
